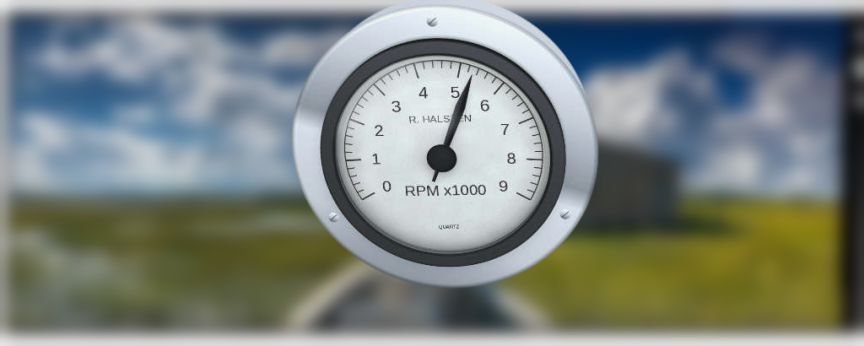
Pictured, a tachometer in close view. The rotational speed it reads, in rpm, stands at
5300 rpm
